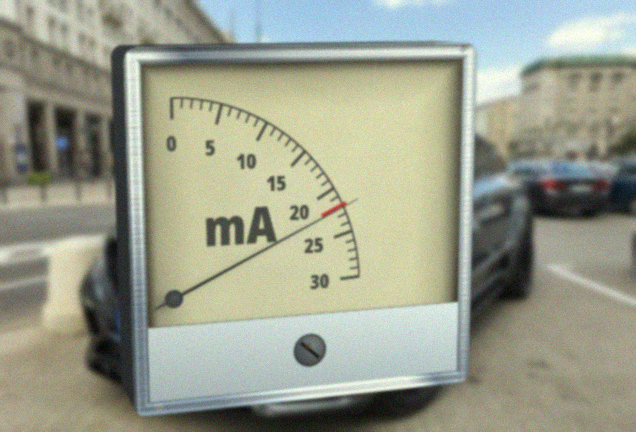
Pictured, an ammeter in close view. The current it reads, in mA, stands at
22 mA
